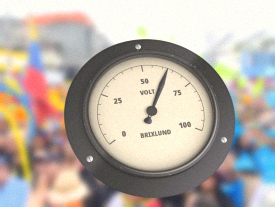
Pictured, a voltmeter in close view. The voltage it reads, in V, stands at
62.5 V
